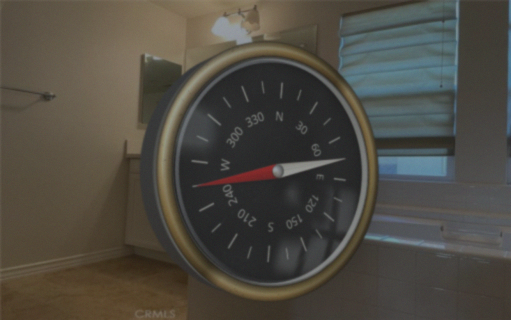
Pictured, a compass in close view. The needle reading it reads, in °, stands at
255 °
